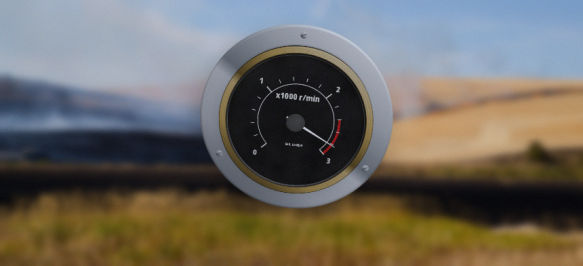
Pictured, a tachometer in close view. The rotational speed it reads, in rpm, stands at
2800 rpm
